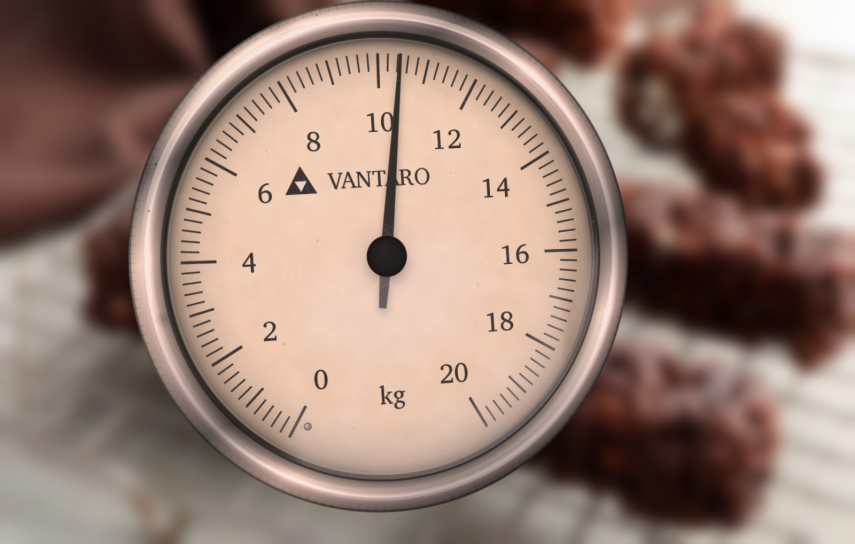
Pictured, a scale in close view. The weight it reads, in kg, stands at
10.4 kg
